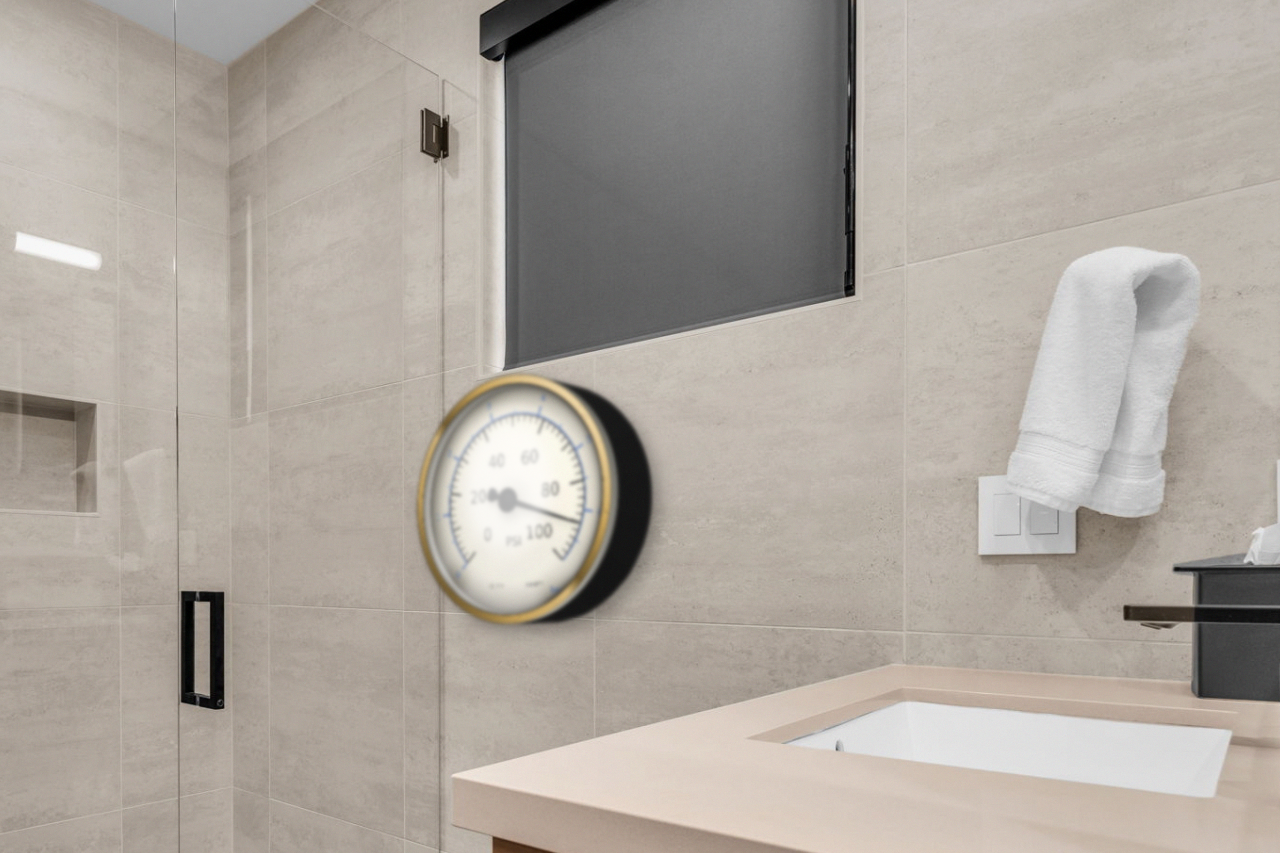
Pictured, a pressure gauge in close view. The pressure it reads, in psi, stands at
90 psi
